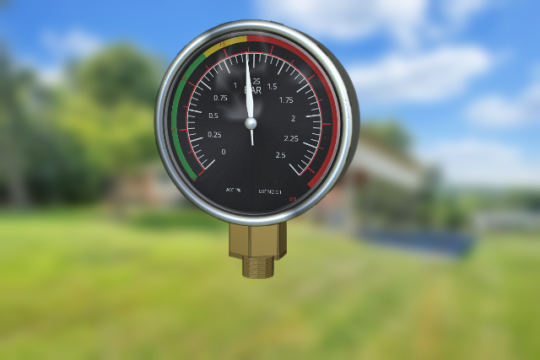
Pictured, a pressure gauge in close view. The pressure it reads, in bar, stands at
1.2 bar
